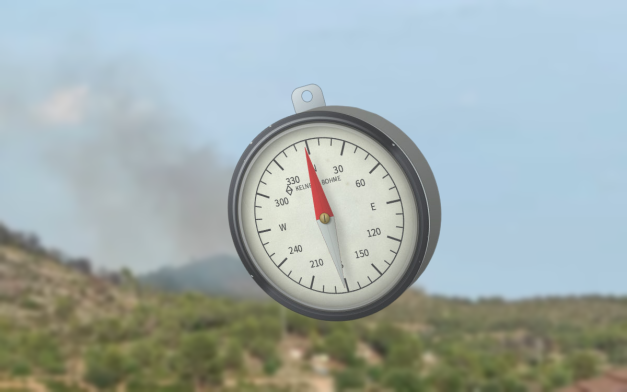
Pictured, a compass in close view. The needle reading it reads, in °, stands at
0 °
